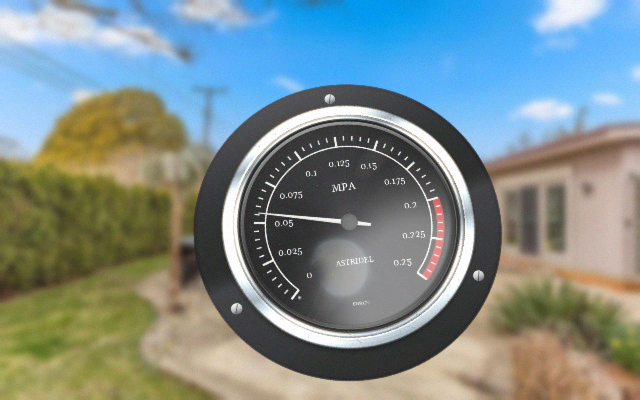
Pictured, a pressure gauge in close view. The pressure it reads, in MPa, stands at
0.055 MPa
